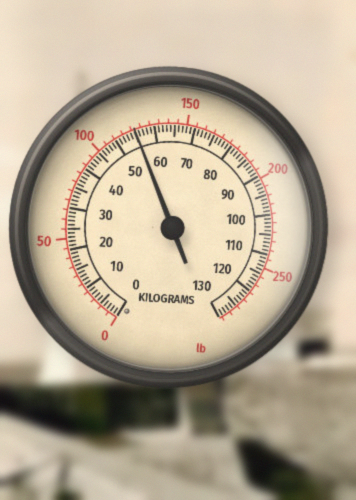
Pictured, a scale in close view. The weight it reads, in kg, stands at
55 kg
